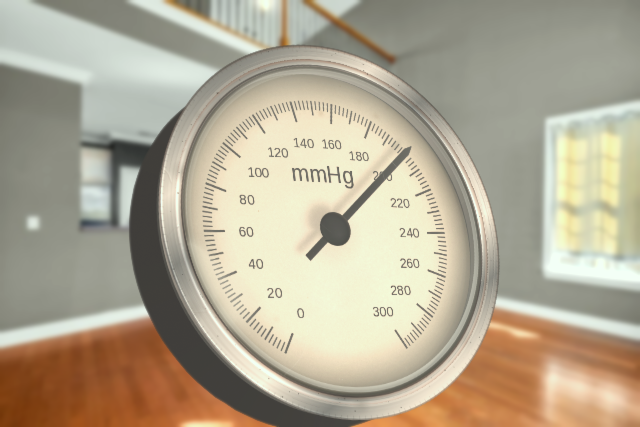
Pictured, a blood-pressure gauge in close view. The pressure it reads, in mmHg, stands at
200 mmHg
